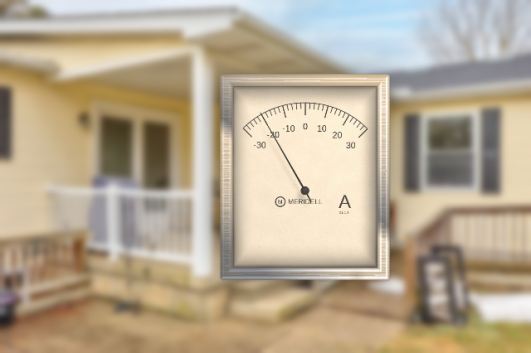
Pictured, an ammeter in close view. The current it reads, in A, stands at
-20 A
